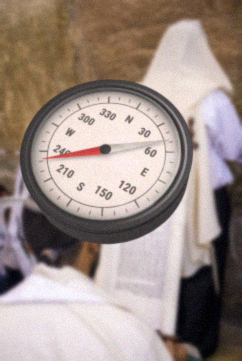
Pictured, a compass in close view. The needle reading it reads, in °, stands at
230 °
